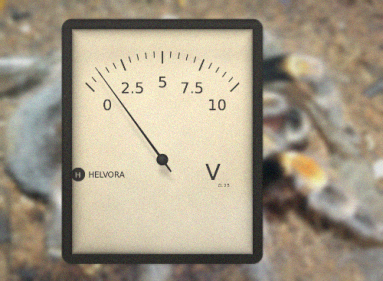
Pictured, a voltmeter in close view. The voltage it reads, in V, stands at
1 V
